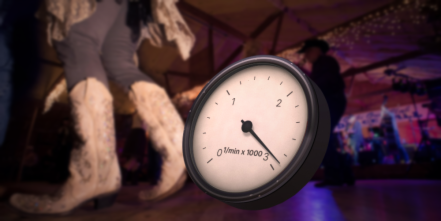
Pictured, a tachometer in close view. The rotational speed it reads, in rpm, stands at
2900 rpm
